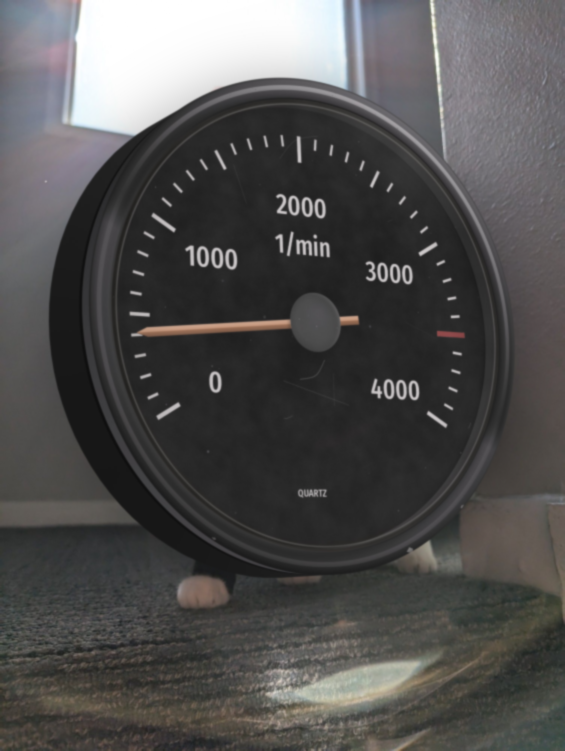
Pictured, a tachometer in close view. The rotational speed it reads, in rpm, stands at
400 rpm
